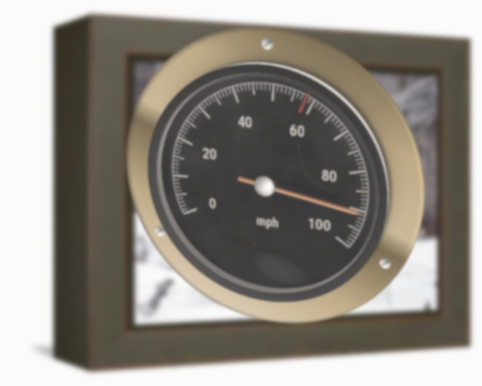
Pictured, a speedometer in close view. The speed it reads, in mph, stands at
90 mph
